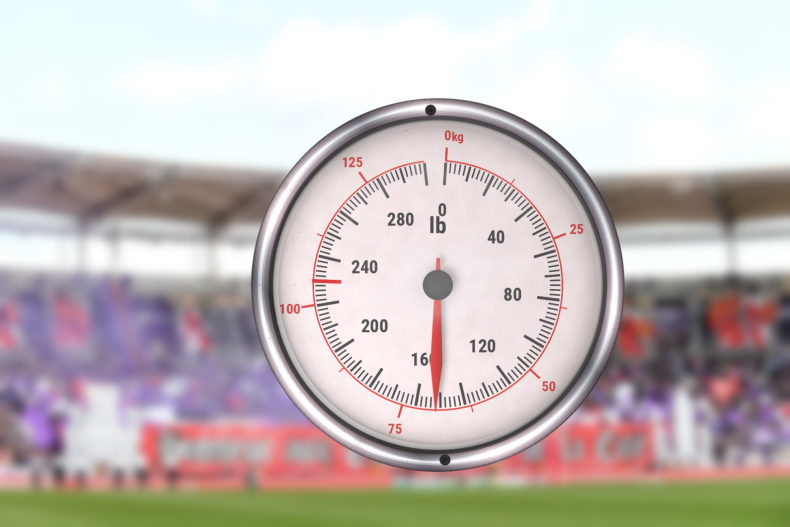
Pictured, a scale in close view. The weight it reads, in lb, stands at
152 lb
